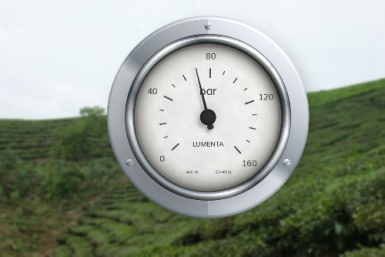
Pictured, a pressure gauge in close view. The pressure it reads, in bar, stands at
70 bar
